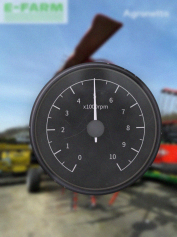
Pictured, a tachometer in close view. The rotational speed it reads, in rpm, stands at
5000 rpm
